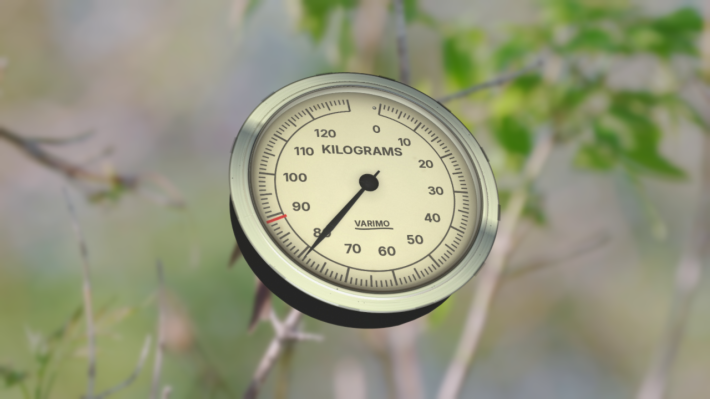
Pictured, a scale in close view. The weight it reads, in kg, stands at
79 kg
